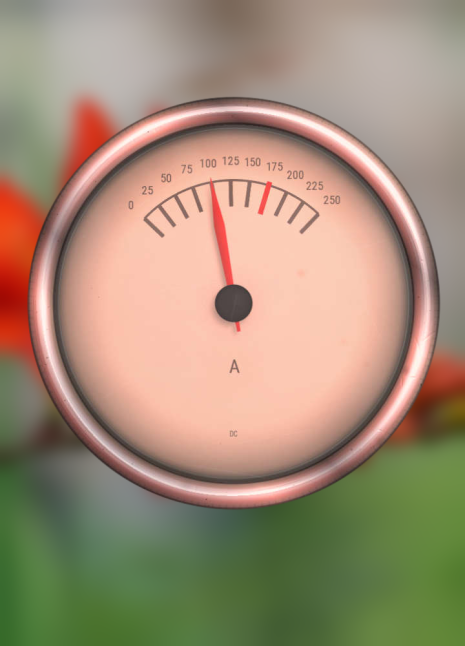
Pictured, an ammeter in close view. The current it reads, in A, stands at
100 A
